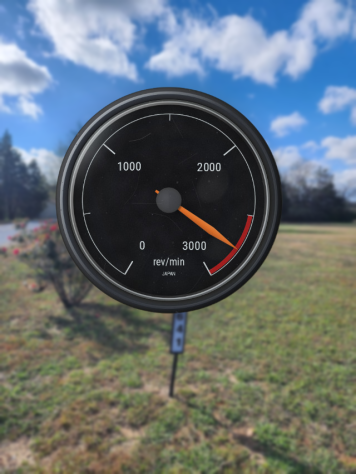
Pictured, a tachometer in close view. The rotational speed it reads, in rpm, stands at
2750 rpm
